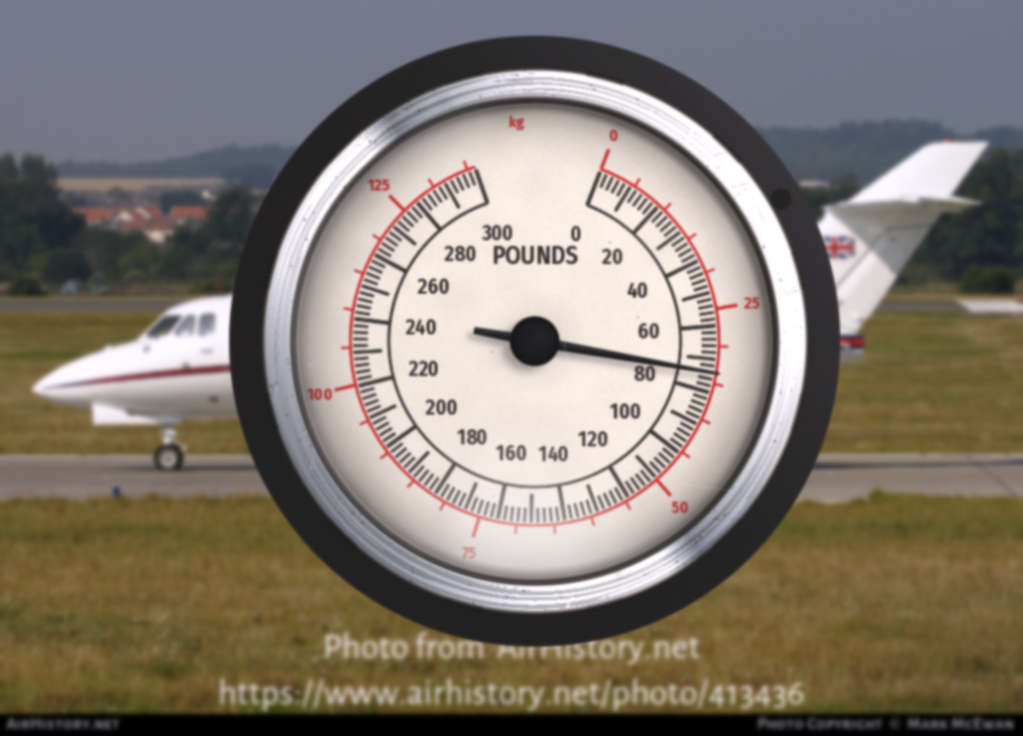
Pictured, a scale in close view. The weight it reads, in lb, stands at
74 lb
